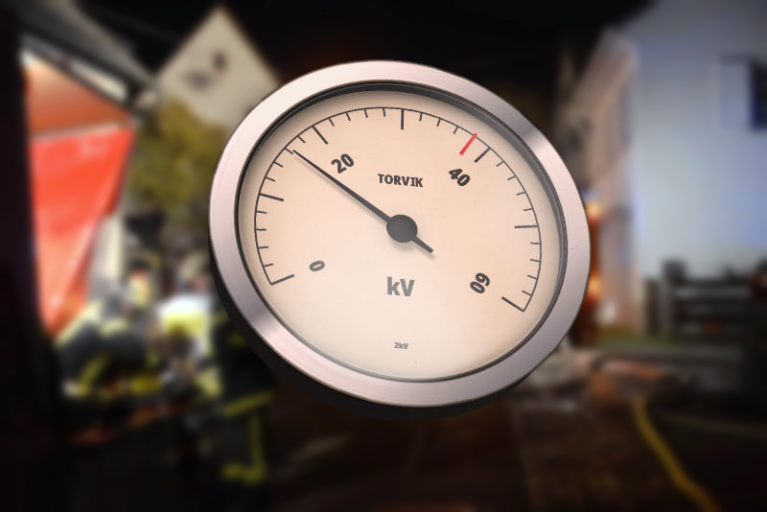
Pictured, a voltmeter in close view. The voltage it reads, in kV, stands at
16 kV
